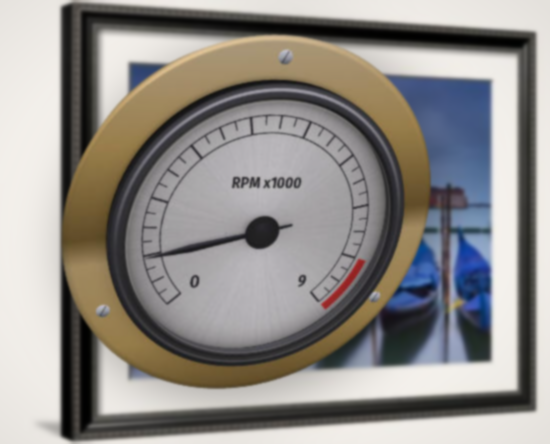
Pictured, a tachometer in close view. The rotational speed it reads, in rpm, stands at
1000 rpm
